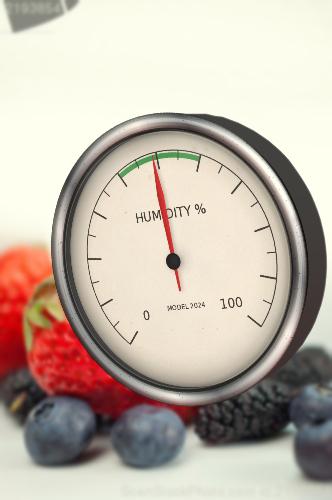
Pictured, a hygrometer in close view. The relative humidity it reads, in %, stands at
50 %
